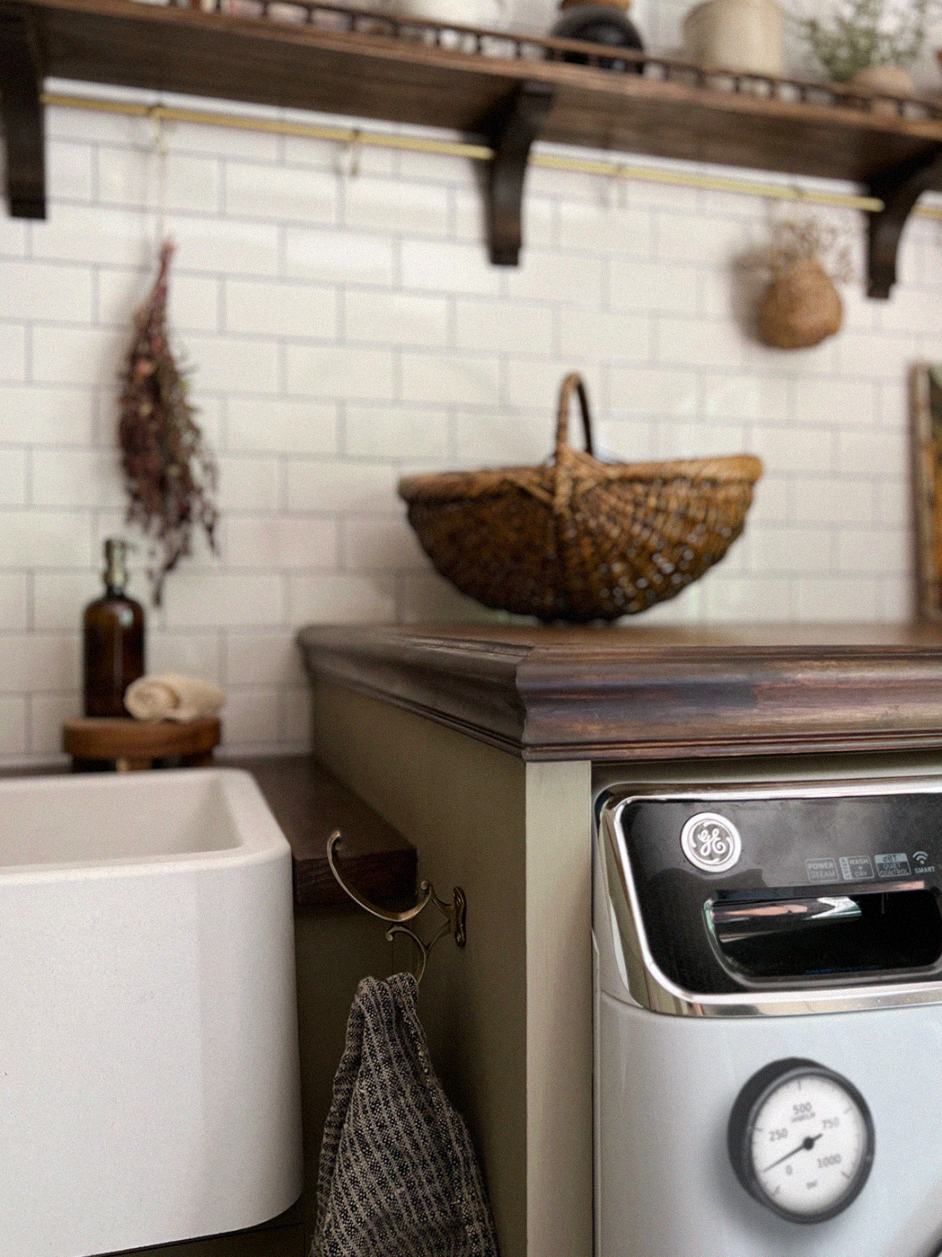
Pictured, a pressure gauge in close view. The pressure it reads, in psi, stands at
100 psi
